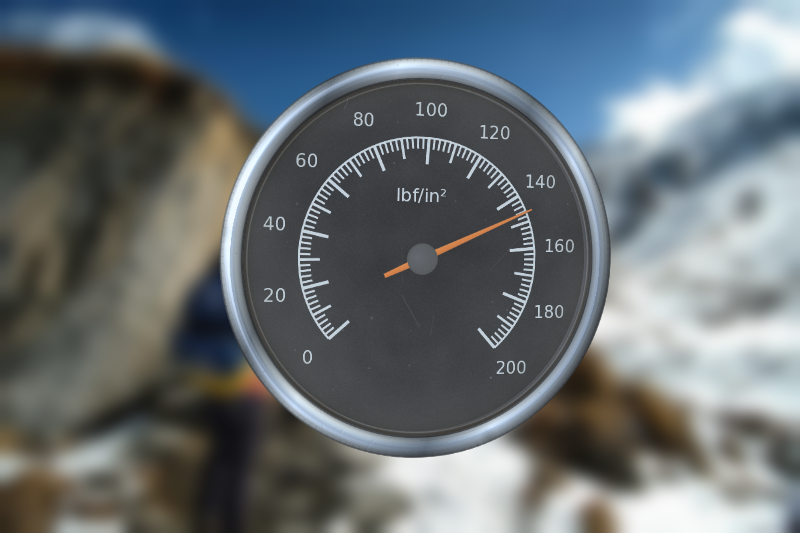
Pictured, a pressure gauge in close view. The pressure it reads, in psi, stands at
146 psi
